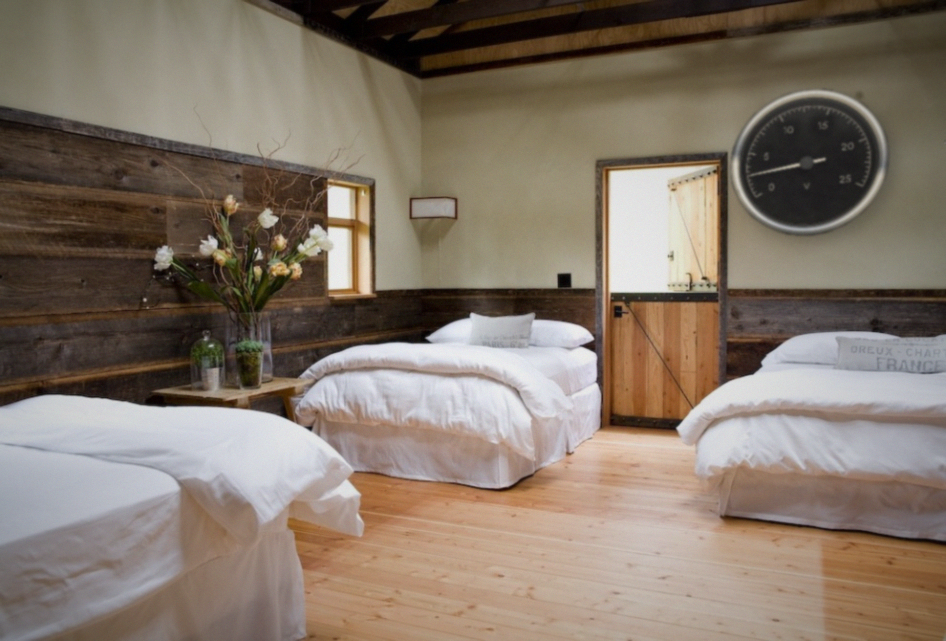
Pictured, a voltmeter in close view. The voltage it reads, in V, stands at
2.5 V
